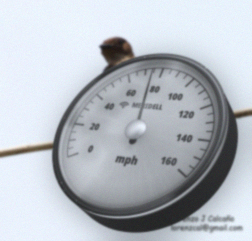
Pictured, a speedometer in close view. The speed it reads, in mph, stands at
75 mph
